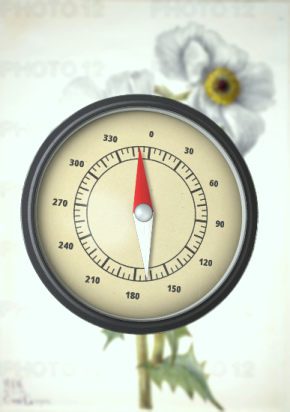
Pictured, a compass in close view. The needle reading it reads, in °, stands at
350 °
